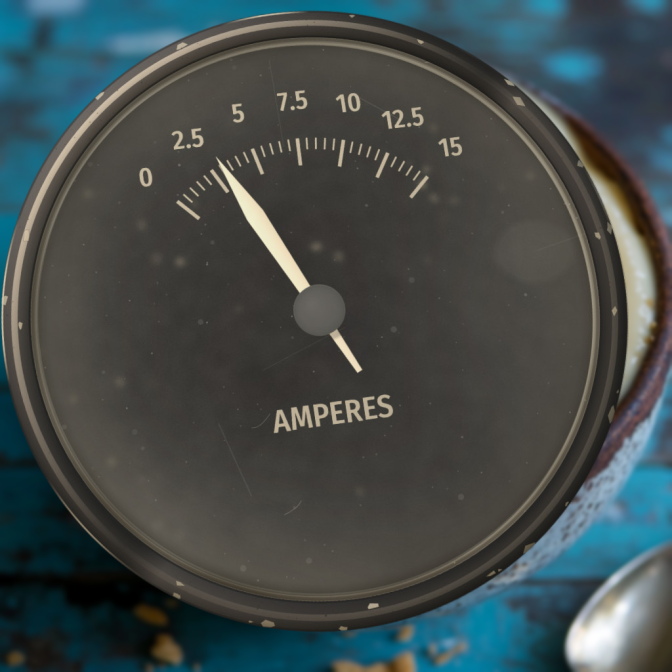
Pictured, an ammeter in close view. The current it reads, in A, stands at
3 A
